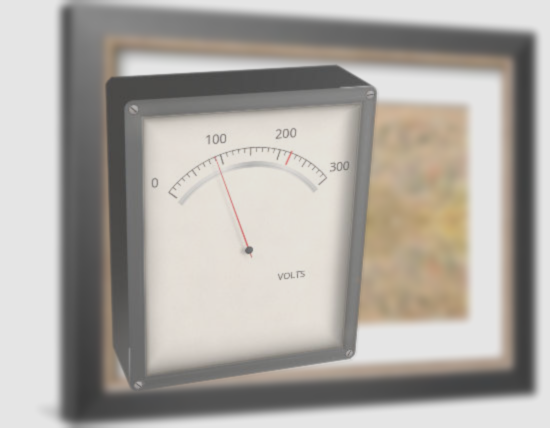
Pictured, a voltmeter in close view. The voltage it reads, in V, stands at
90 V
